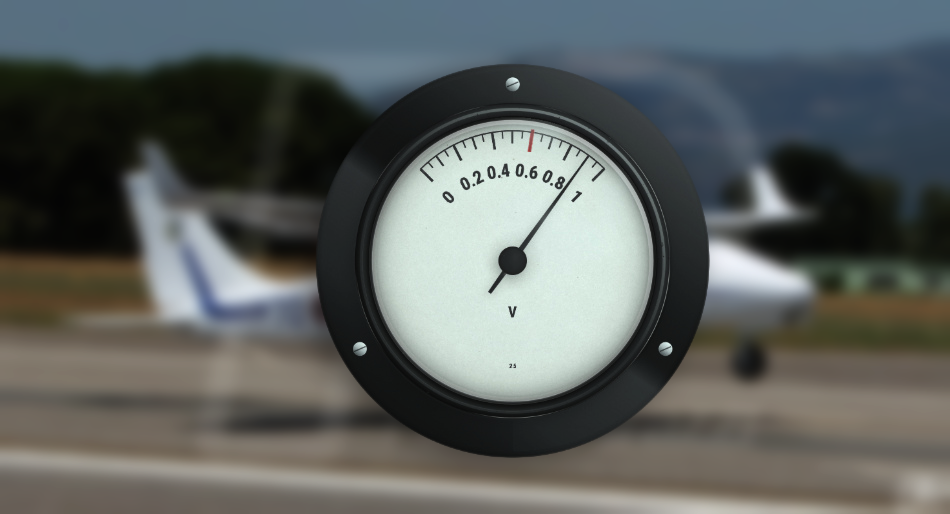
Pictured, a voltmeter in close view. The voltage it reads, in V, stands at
0.9 V
